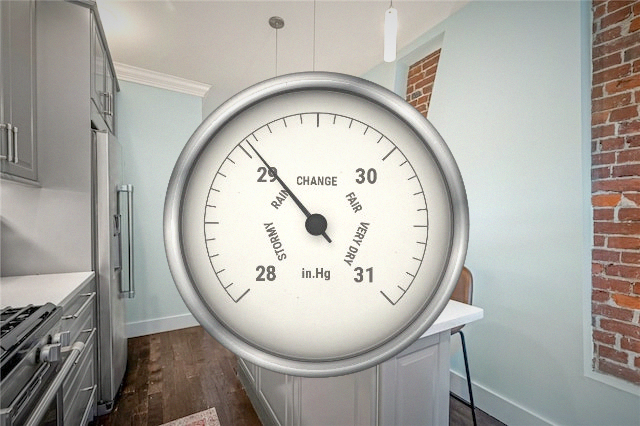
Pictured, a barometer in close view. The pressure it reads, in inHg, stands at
29.05 inHg
